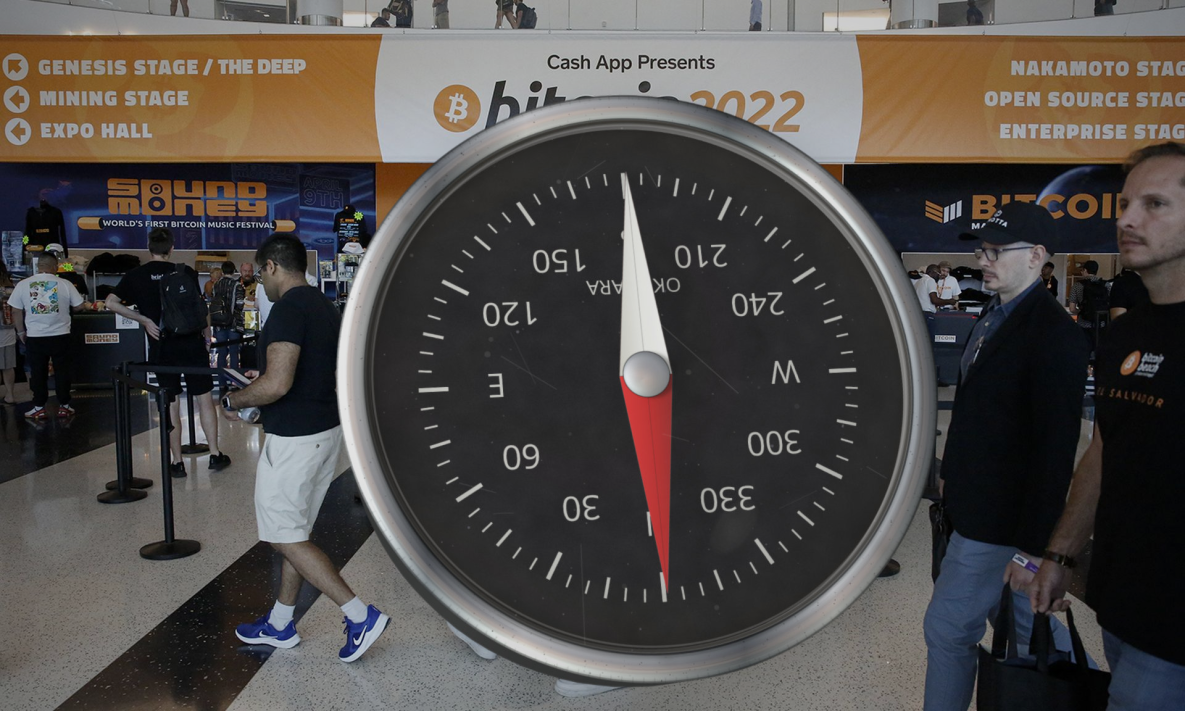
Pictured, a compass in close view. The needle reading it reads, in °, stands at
0 °
